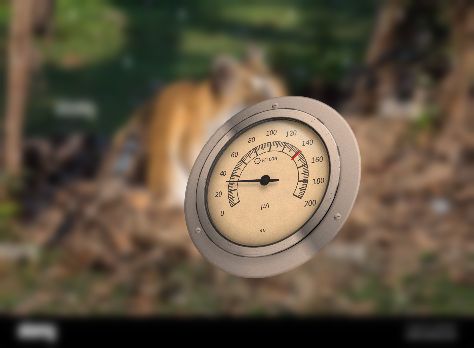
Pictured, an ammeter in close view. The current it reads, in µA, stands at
30 µA
